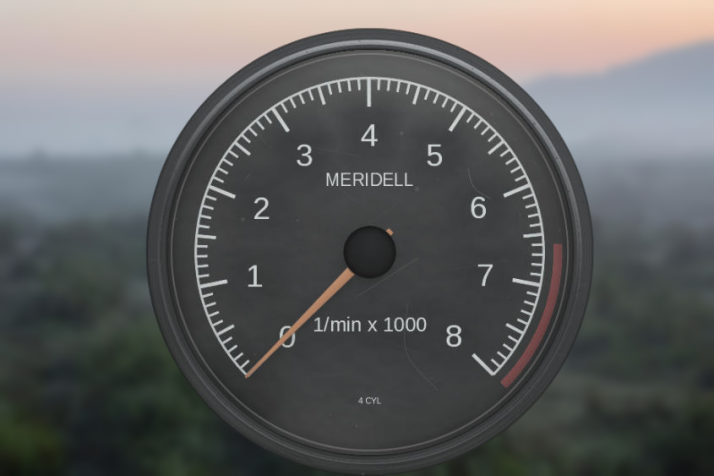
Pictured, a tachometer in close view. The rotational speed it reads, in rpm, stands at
0 rpm
